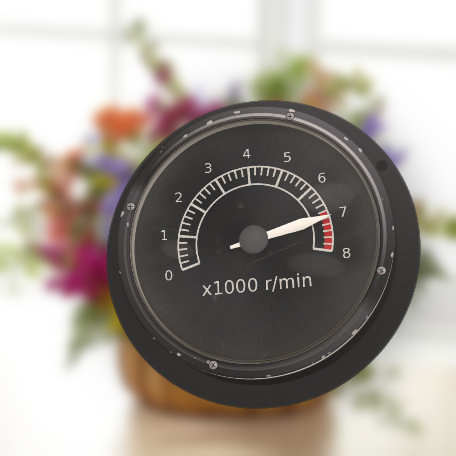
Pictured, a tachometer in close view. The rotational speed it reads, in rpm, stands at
7000 rpm
